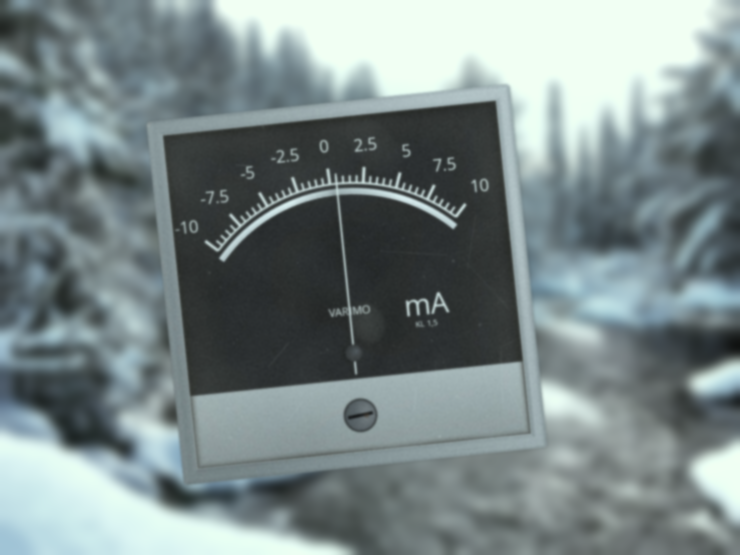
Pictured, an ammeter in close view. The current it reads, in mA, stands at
0.5 mA
